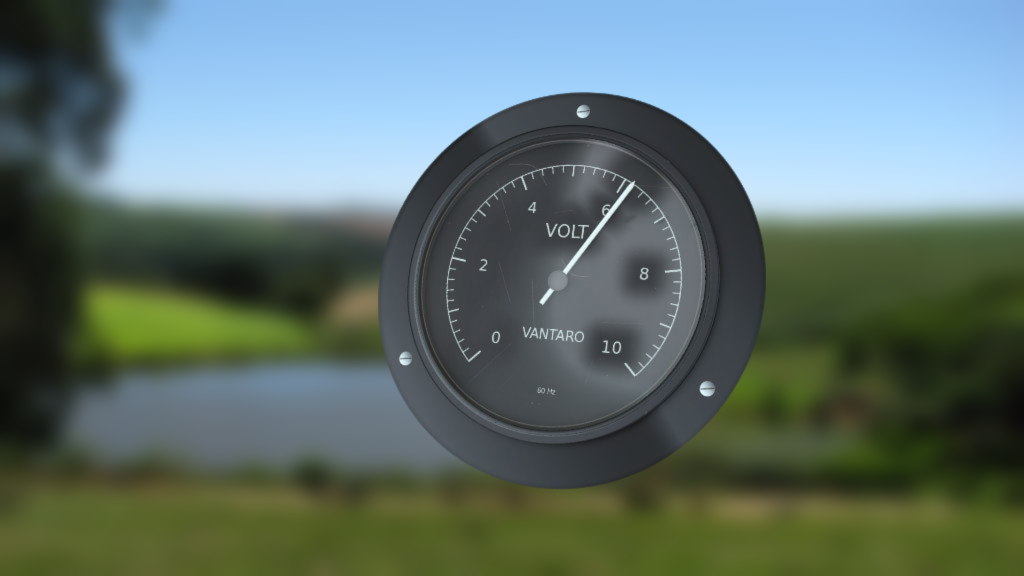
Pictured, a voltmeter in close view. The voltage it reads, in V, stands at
6.2 V
